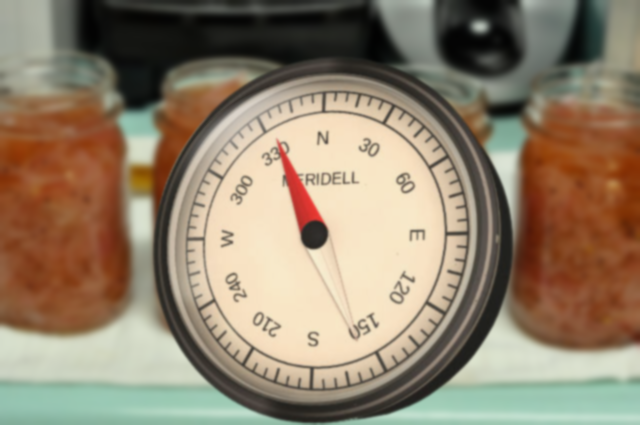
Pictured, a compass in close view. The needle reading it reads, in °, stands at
335 °
